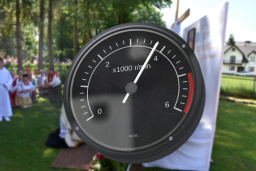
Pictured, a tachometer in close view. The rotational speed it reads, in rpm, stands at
3800 rpm
